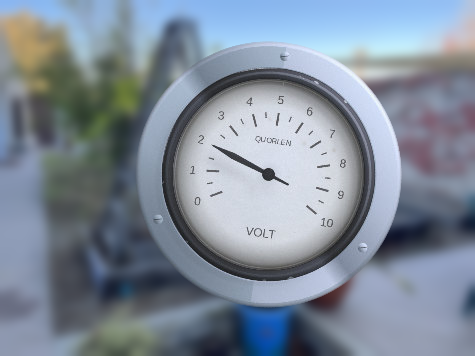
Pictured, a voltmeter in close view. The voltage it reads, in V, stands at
2 V
